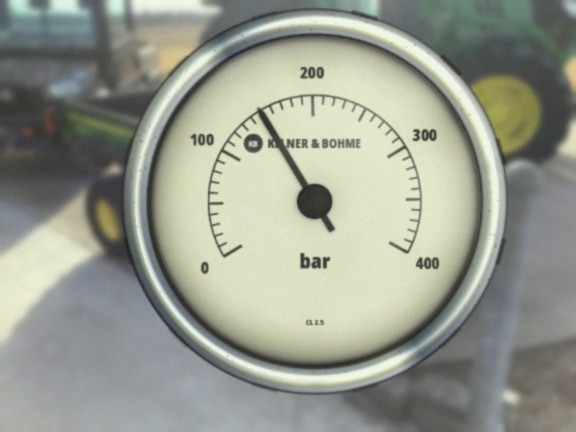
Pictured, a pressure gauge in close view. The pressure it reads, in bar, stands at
150 bar
